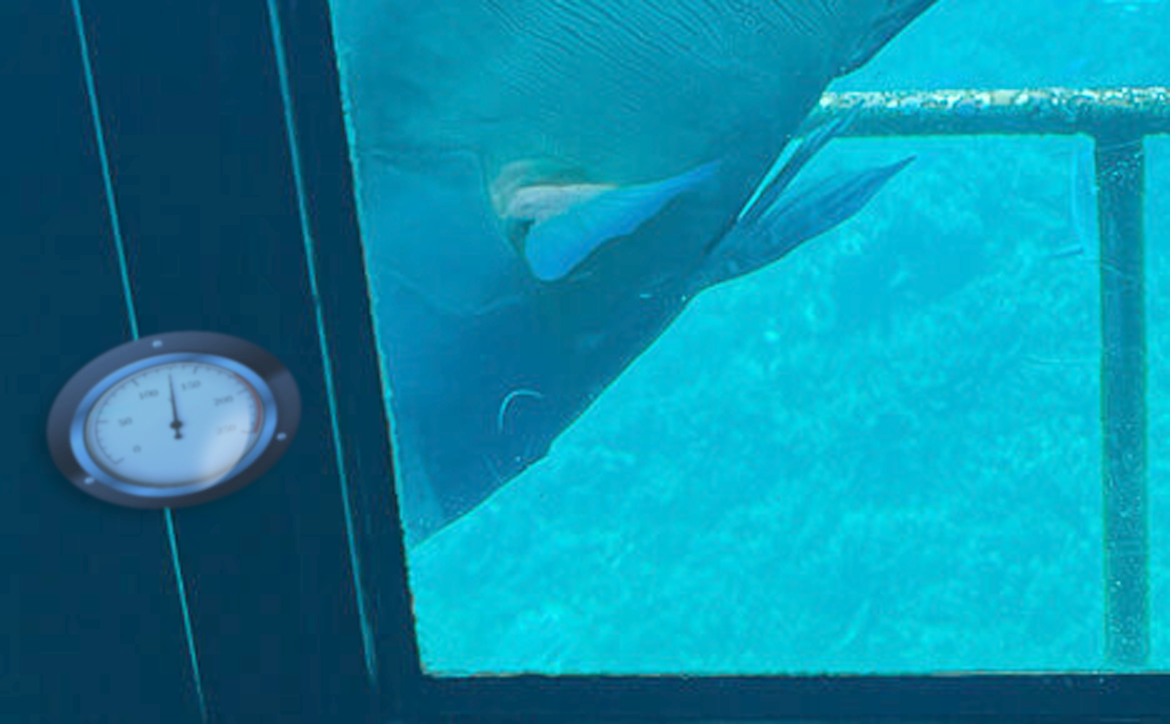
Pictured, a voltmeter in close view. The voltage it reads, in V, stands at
130 V
